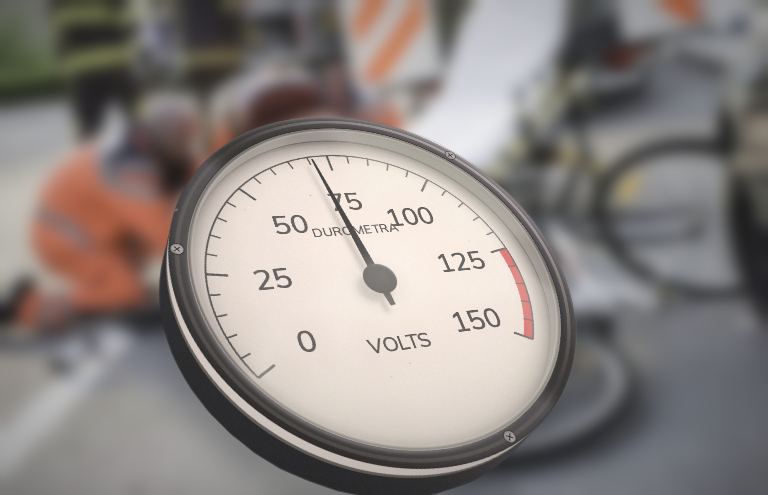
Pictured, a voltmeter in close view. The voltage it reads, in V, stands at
70 V
